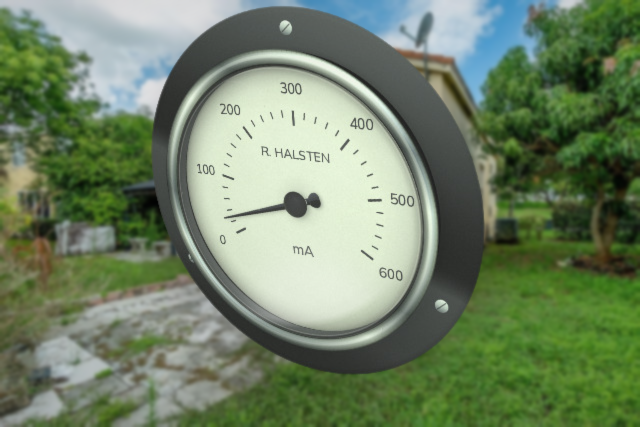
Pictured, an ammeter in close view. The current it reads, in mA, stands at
30 mA
